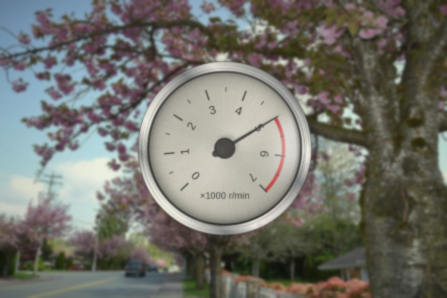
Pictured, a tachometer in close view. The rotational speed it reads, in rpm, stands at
5000 rpm
